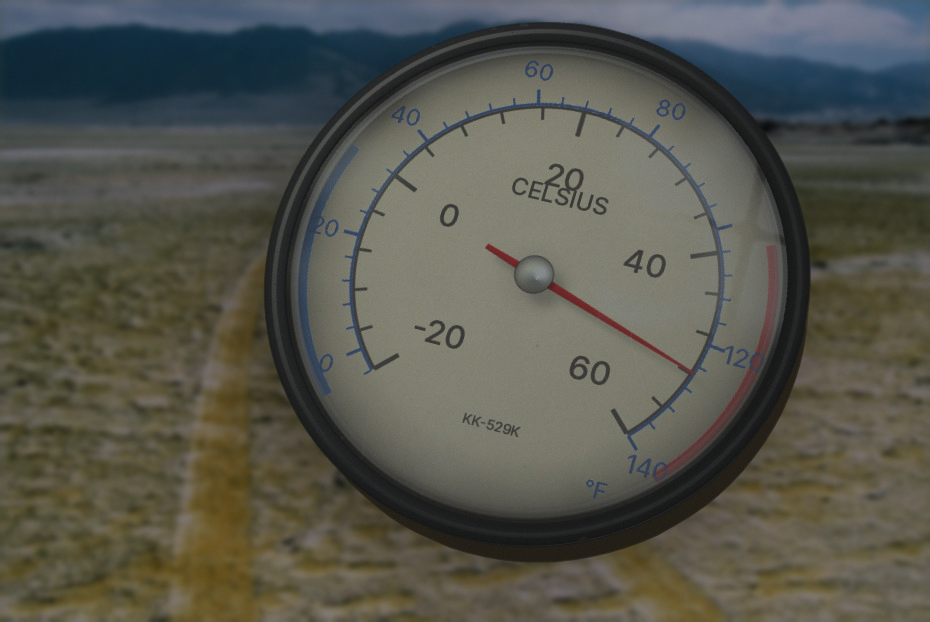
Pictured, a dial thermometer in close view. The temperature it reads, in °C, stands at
52 °C
